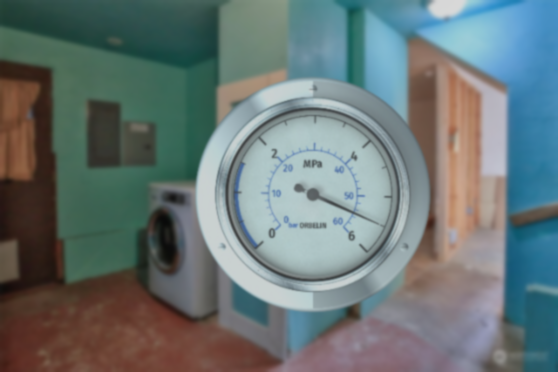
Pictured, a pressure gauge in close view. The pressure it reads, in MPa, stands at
5.5 MPa
